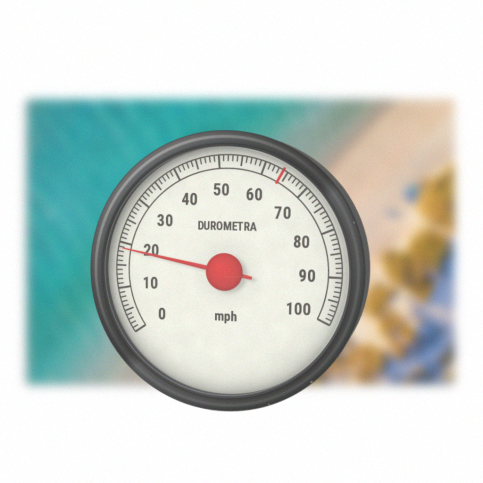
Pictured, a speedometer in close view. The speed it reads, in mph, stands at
19 mph
